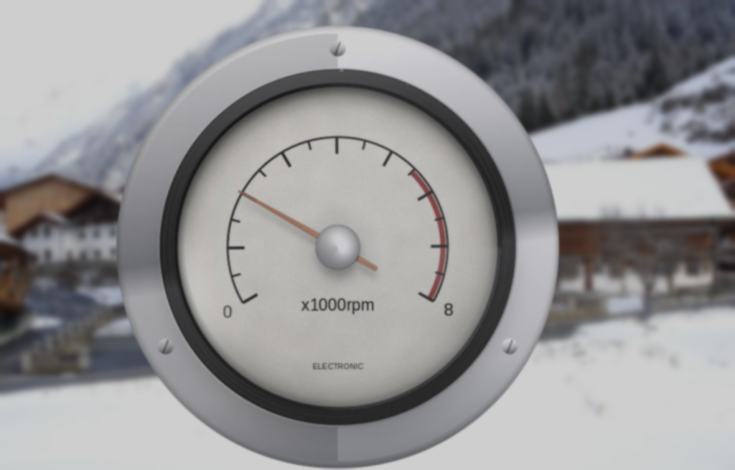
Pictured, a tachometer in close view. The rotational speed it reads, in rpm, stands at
2000 rpm
